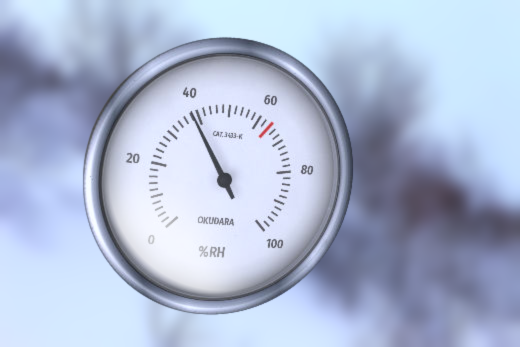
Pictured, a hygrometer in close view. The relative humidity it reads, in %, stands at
38 %
